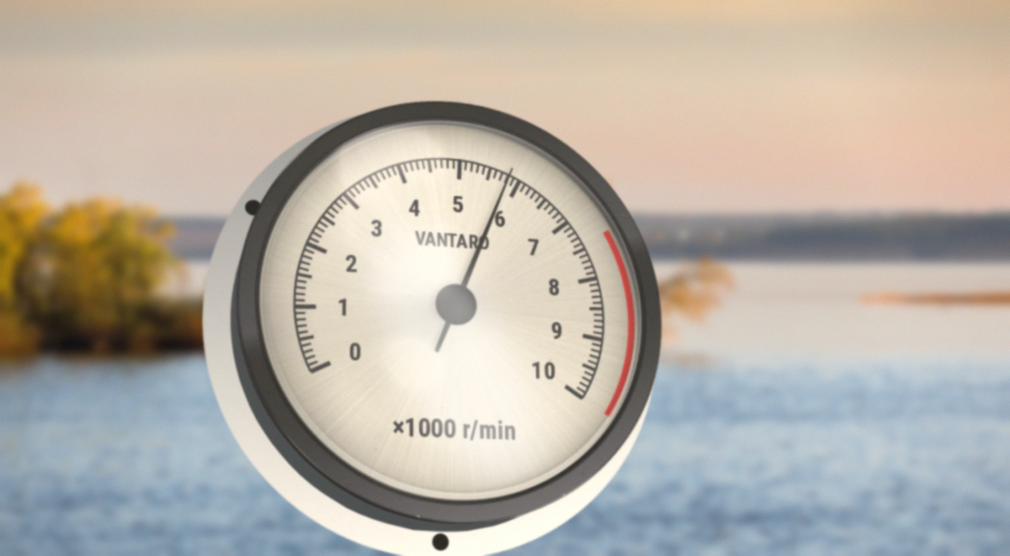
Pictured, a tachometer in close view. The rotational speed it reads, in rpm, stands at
5800 rpm
